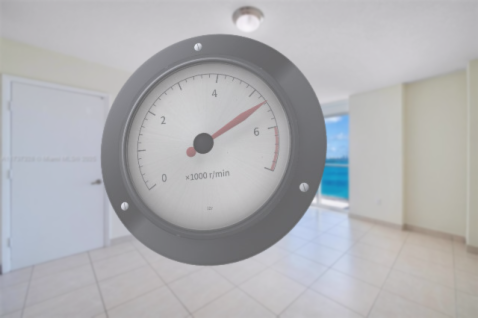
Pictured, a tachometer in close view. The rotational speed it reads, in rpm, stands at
5400 rpm
